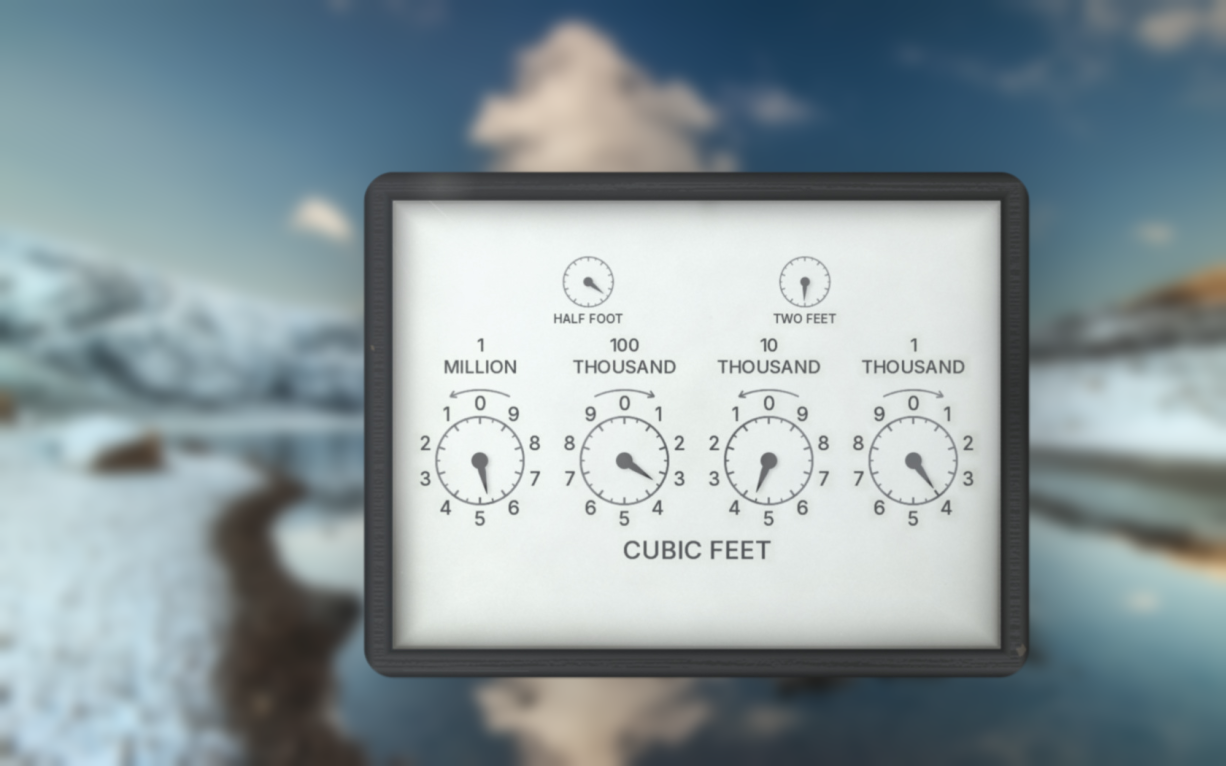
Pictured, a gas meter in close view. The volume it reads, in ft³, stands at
534400 ft³
